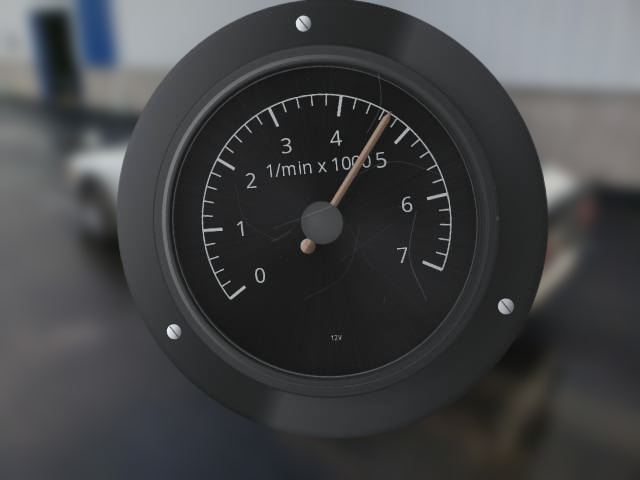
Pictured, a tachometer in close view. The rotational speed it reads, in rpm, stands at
4700 rpm
